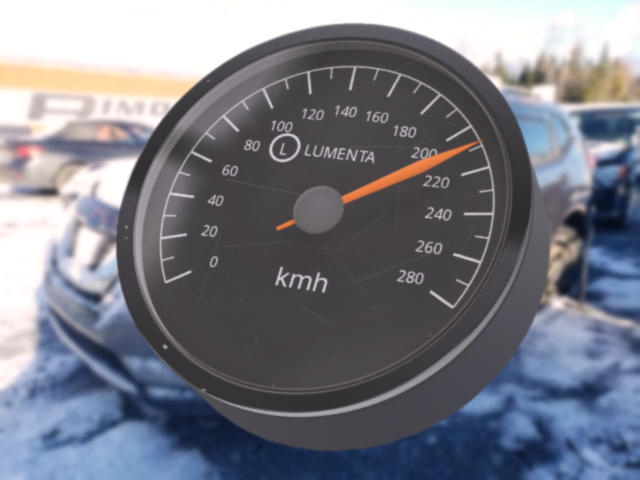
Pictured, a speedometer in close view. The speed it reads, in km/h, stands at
210 km/h
